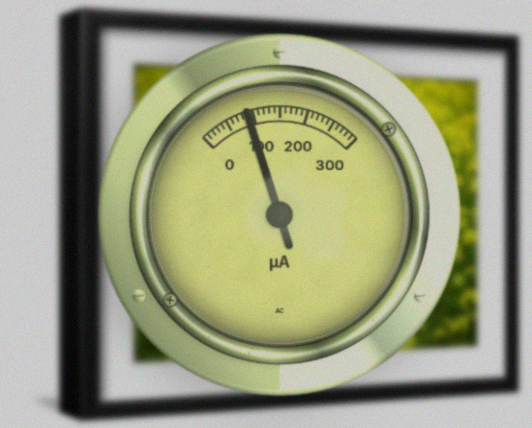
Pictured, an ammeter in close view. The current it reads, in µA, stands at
90 µA
